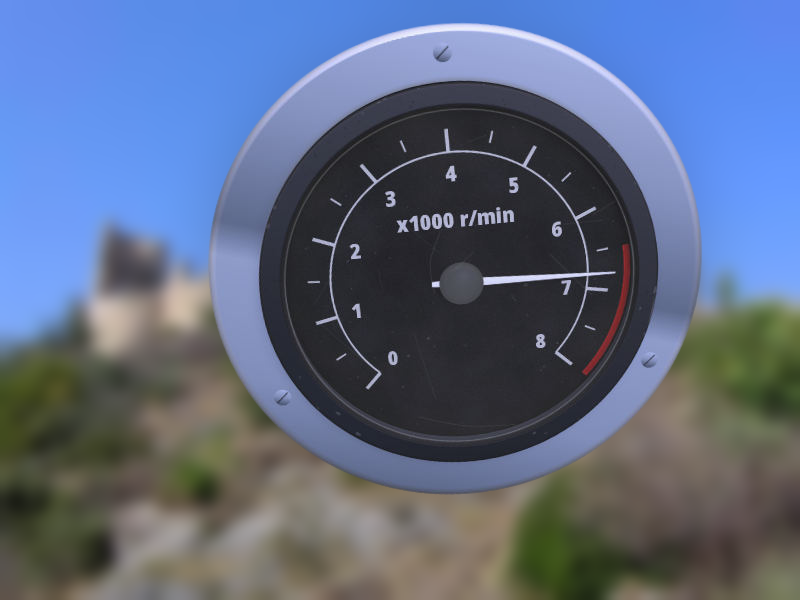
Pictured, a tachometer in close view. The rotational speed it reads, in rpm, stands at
6750 rpm
